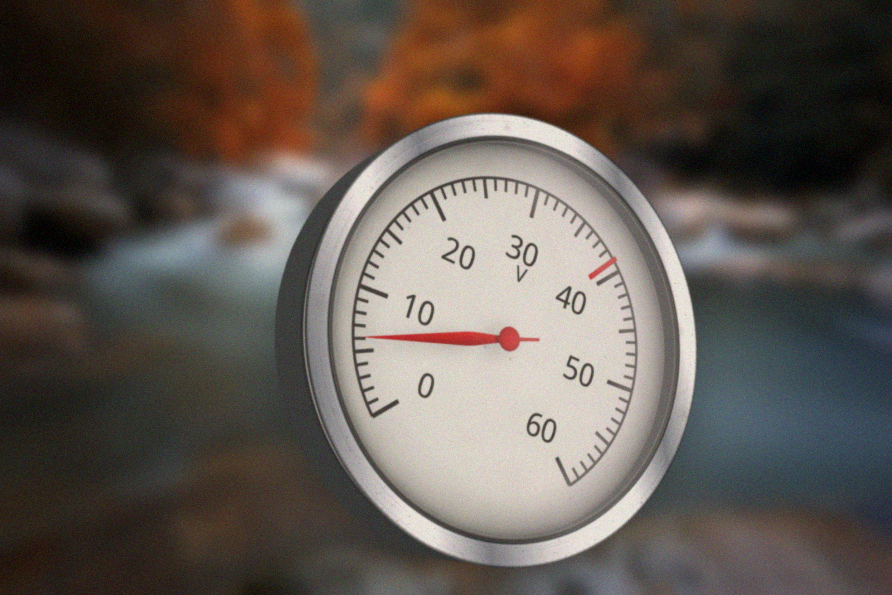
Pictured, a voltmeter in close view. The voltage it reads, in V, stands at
6 V
